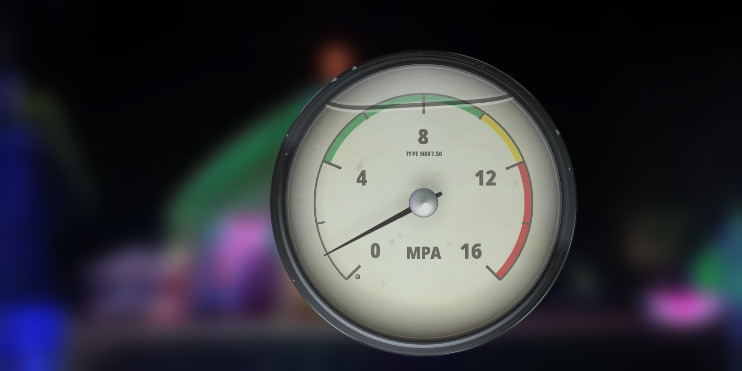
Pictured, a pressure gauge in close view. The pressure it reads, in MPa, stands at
1 MPa
